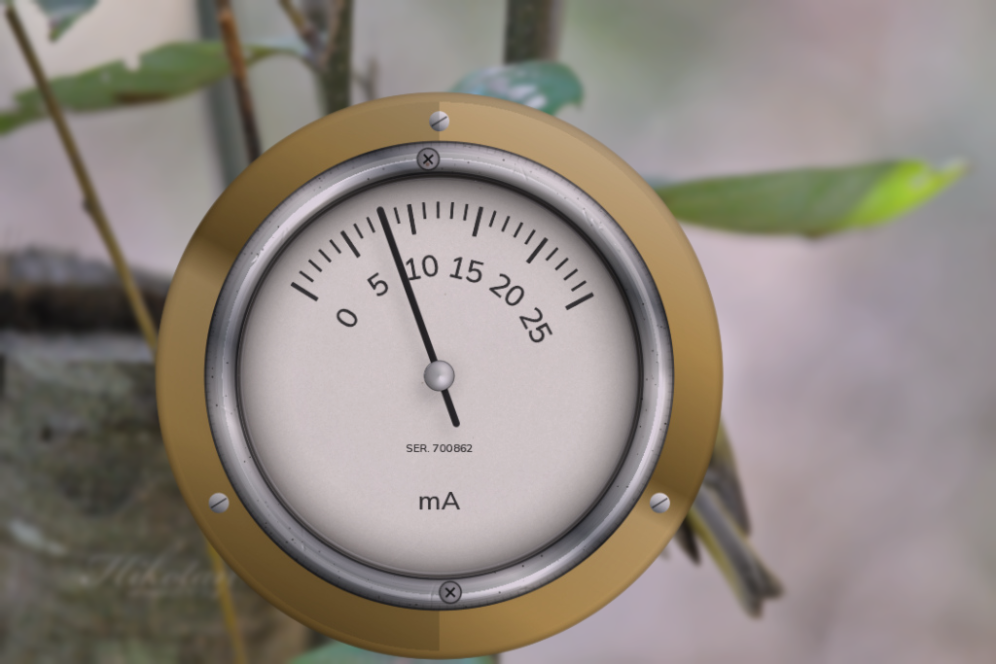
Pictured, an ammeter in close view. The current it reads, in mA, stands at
8 mA
